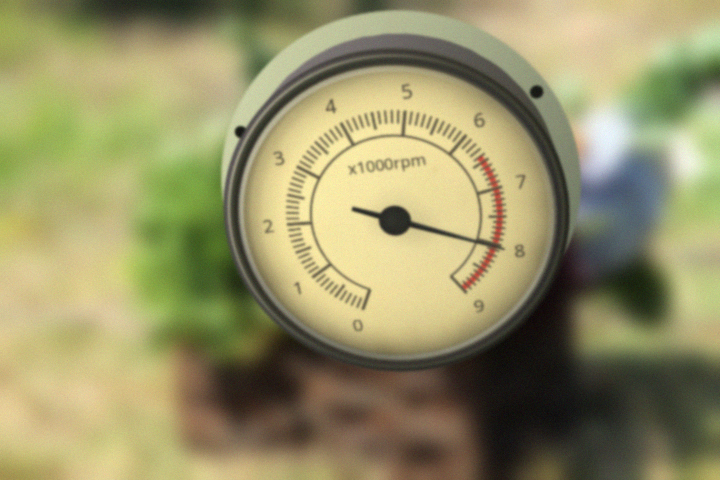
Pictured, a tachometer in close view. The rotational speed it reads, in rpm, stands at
8000 rpm
